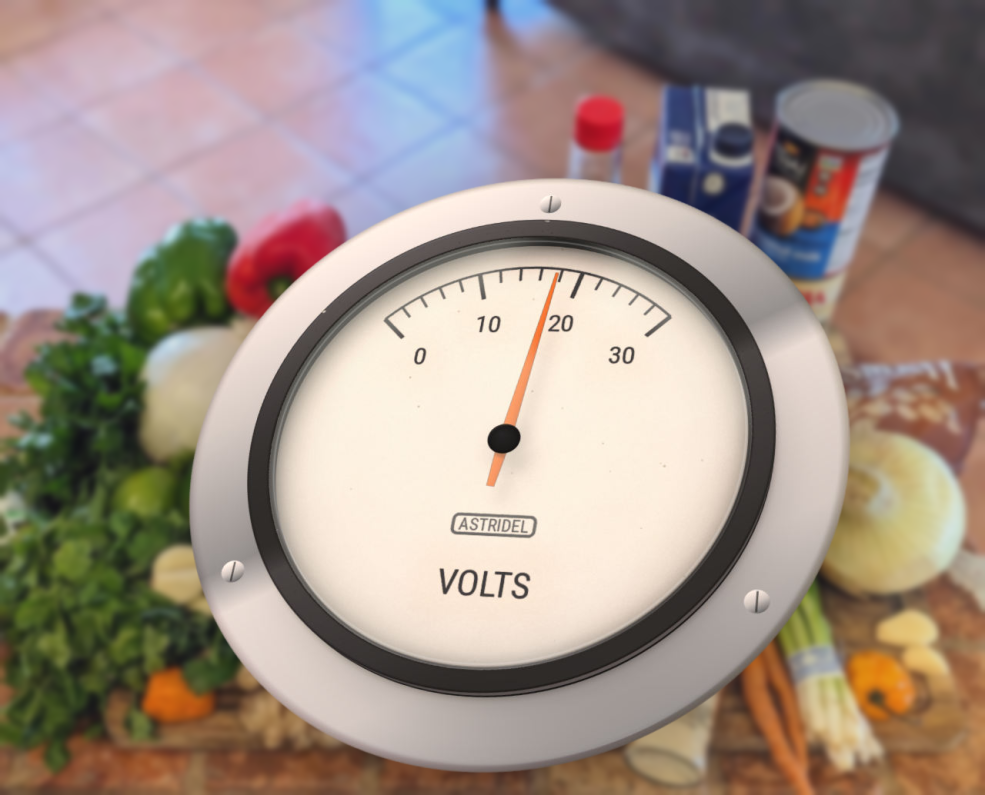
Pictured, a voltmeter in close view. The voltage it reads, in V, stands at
18 V
